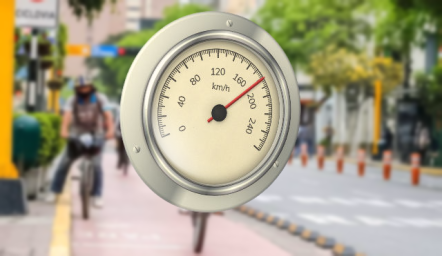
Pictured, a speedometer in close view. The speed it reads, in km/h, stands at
180 km/h
